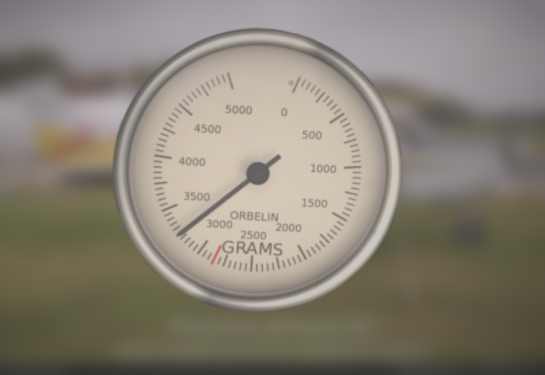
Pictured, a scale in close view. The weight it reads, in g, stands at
3250 g
